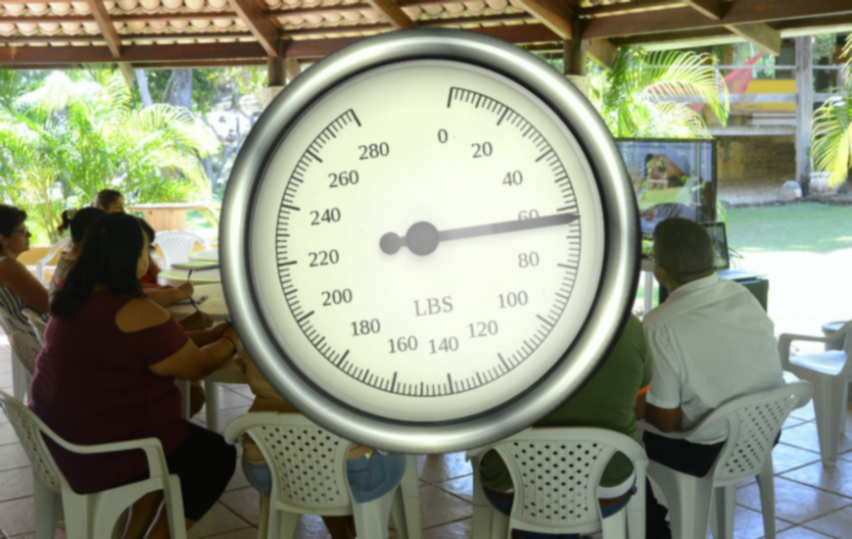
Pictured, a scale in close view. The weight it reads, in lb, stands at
64 lb
